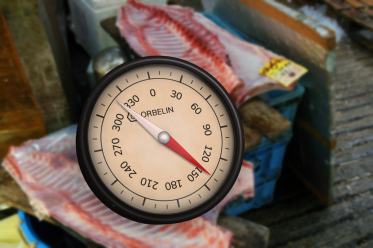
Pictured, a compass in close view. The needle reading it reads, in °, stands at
140 °
